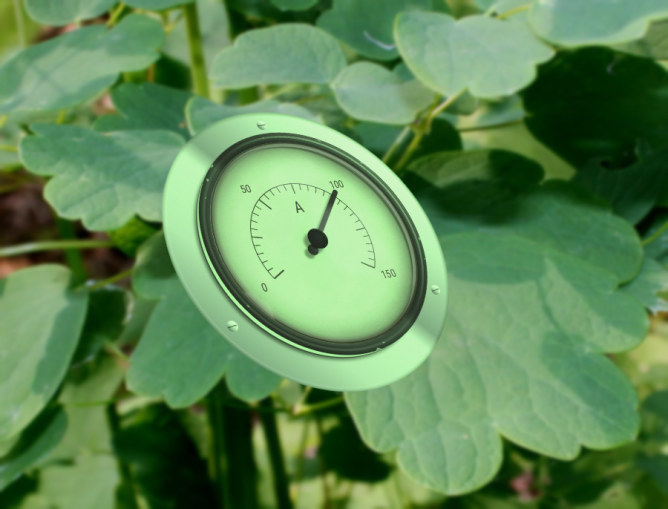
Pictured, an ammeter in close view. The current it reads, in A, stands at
100 A
